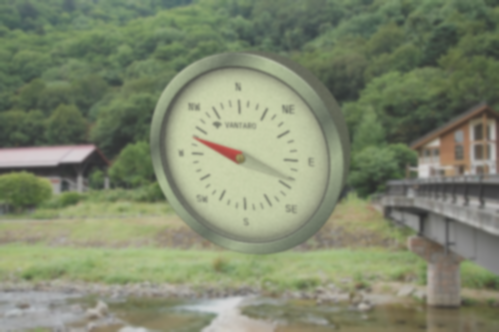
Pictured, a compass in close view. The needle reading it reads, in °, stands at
290 °
